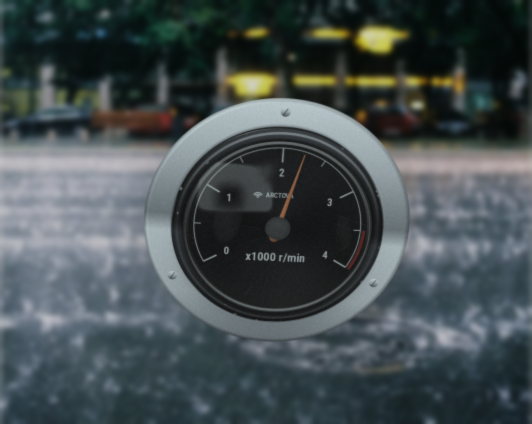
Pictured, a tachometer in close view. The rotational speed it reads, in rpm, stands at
2250 rpm
